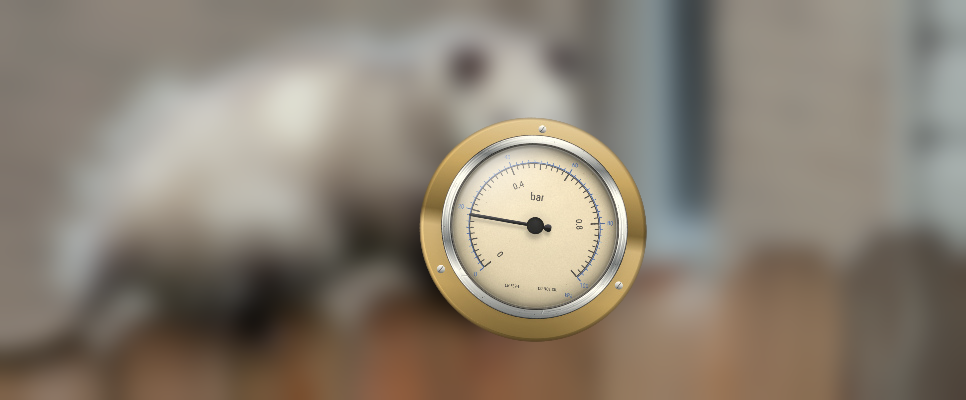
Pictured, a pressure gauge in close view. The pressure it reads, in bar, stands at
0.18 bar
